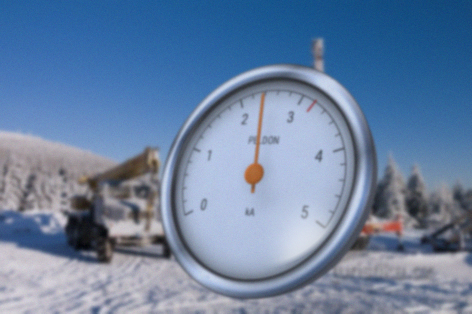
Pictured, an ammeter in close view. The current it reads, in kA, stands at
2.4 kA
